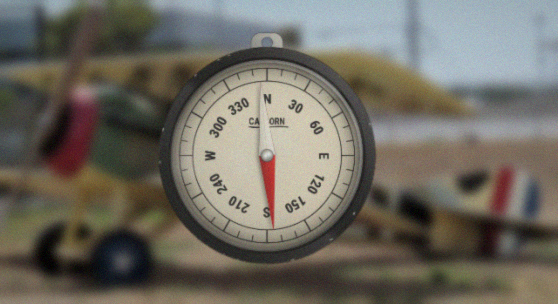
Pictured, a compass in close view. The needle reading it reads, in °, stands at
175 °
